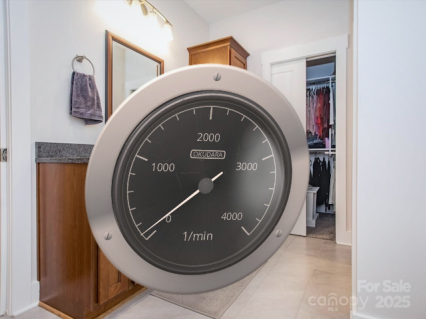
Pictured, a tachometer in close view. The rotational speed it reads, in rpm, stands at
100 rpm
